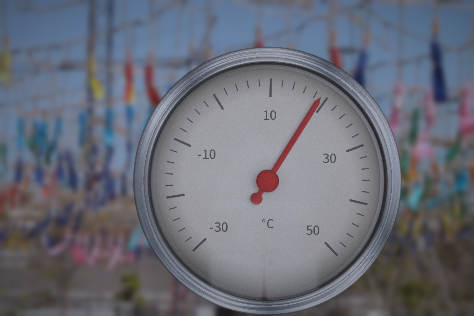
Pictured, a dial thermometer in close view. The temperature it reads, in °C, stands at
19 °C
